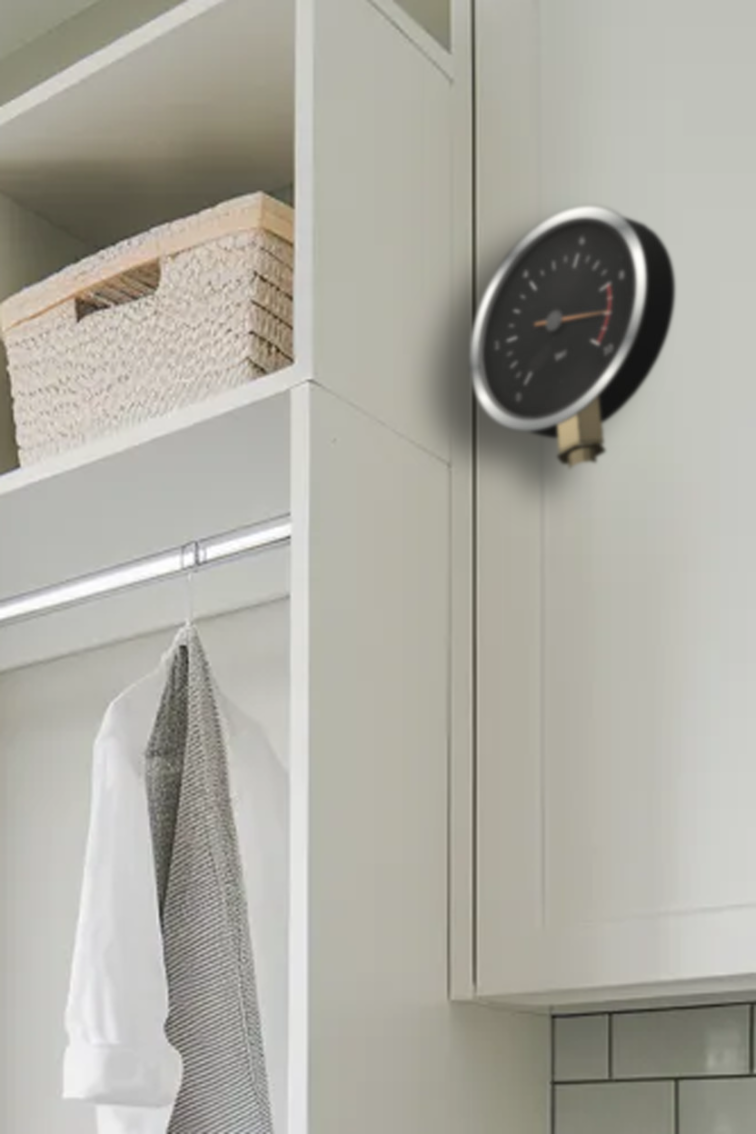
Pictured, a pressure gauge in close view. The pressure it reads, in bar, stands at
9 bar
